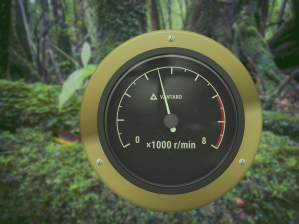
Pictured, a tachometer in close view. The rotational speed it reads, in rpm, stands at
3500 rpm
